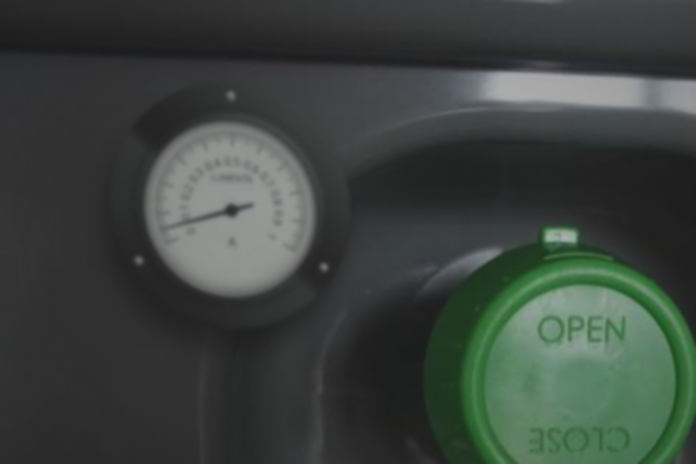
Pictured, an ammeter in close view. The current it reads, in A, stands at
0.05 A
